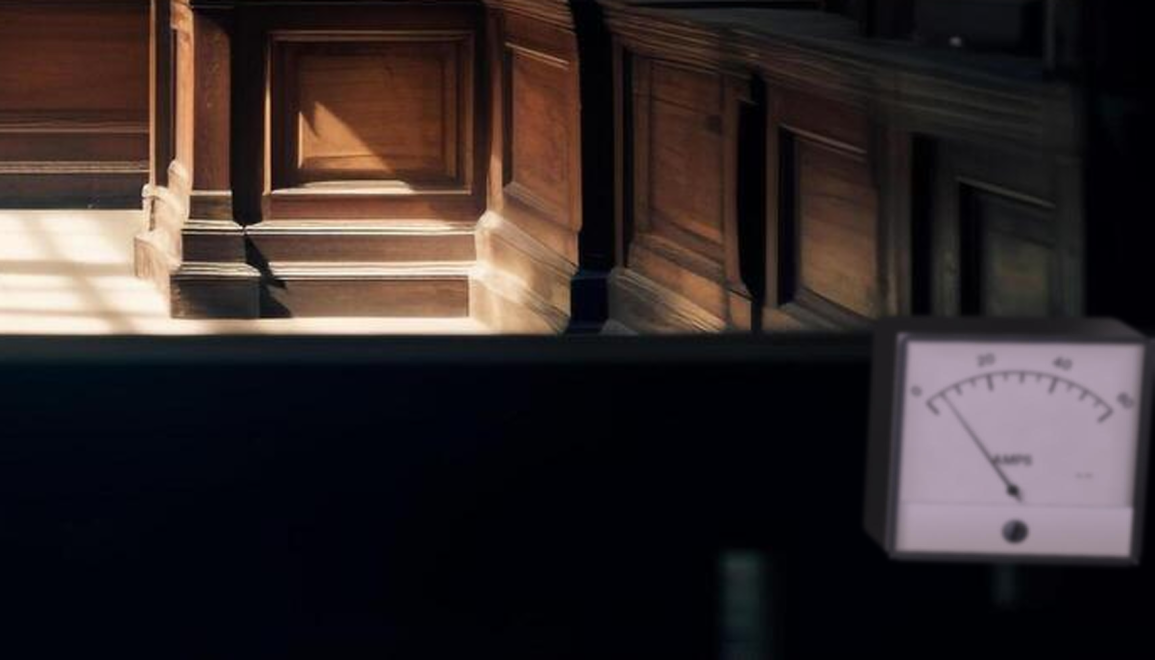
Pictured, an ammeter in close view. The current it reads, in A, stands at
5 A
